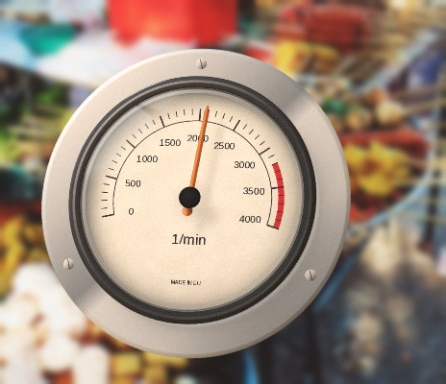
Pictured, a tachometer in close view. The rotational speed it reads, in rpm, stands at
2100 rpm
